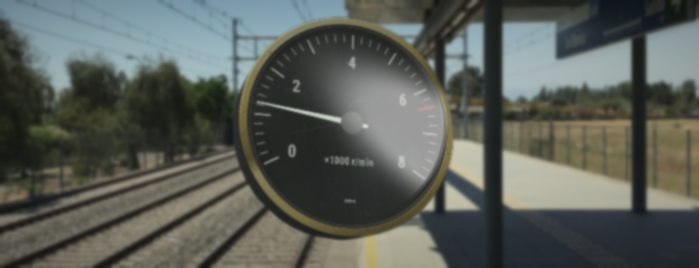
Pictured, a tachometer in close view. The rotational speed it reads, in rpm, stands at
1200 rpm
